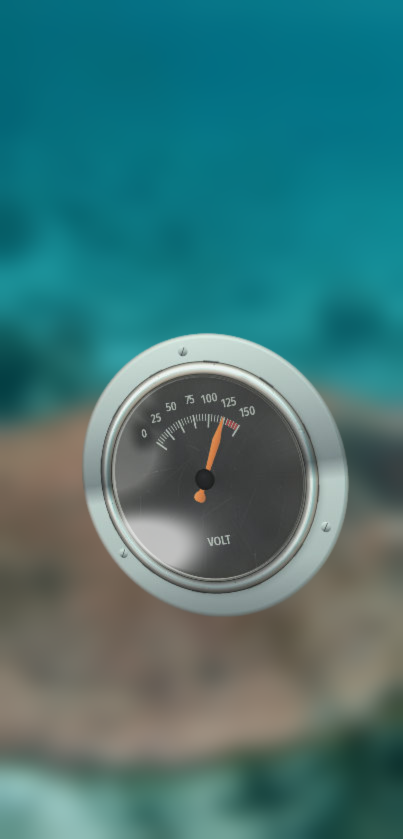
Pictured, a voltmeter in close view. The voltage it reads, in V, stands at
125 V
